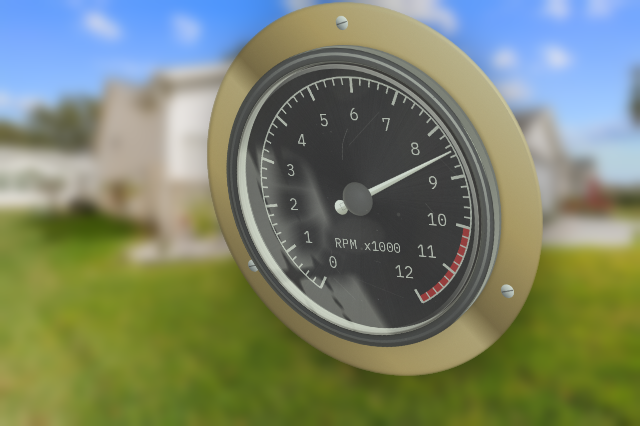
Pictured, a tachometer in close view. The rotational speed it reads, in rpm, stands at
8500 rpm
